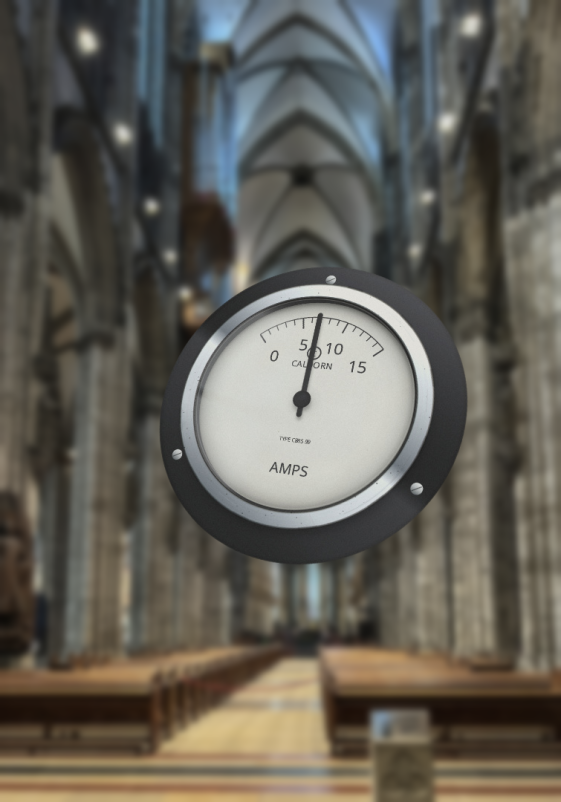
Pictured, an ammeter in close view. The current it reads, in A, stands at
7 A
